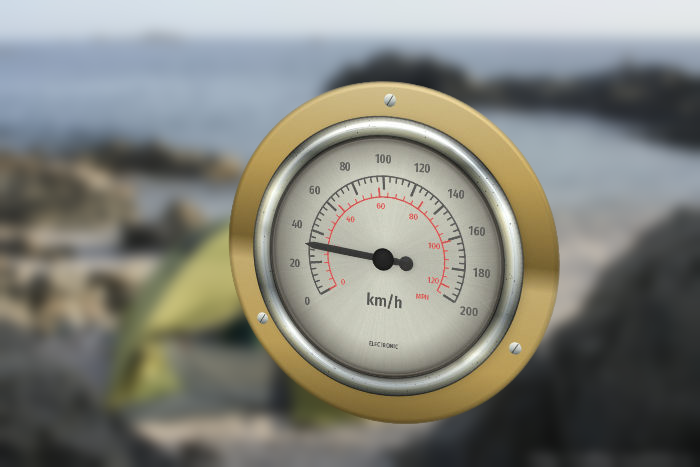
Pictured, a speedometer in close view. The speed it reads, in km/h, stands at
32 km/h
